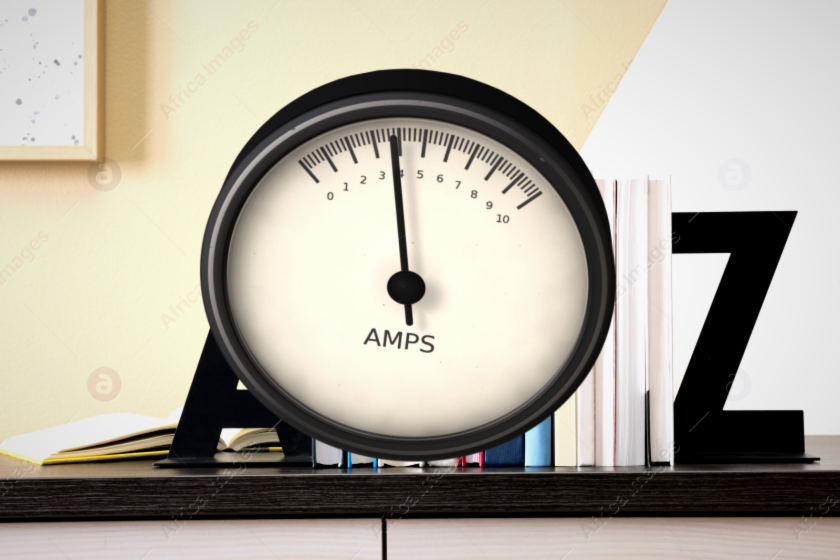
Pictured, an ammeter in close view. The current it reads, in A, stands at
3.8 A
